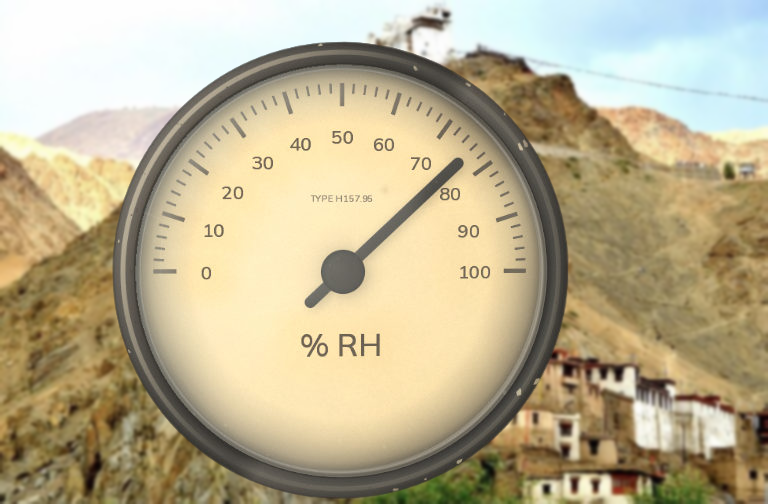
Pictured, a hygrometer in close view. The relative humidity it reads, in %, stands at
76 %
